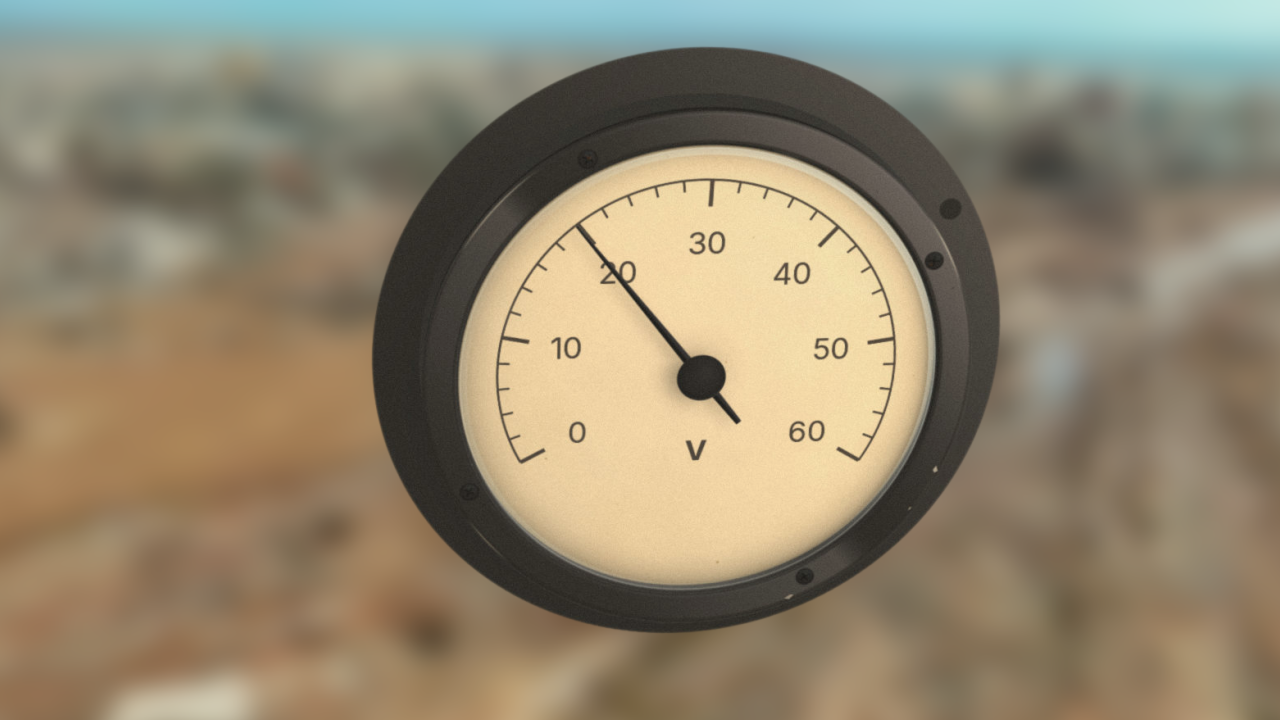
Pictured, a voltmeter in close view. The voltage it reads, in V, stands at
20 V
